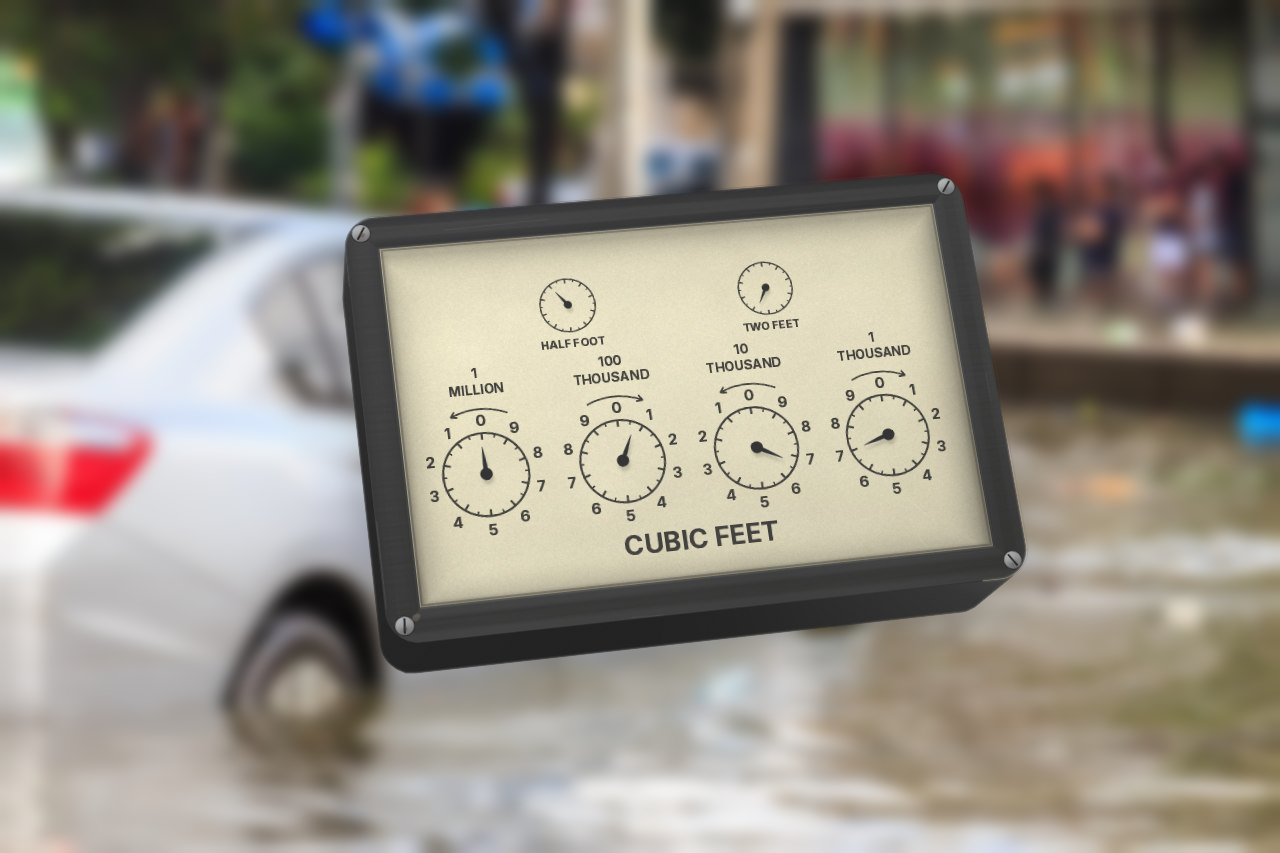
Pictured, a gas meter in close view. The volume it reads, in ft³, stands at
6700 ft³
